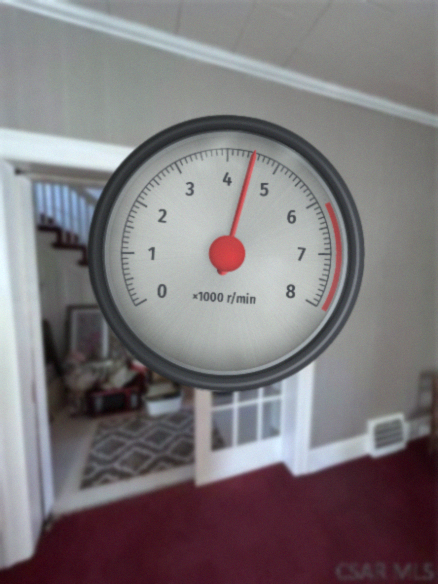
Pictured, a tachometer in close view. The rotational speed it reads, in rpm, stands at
4500 rpm
